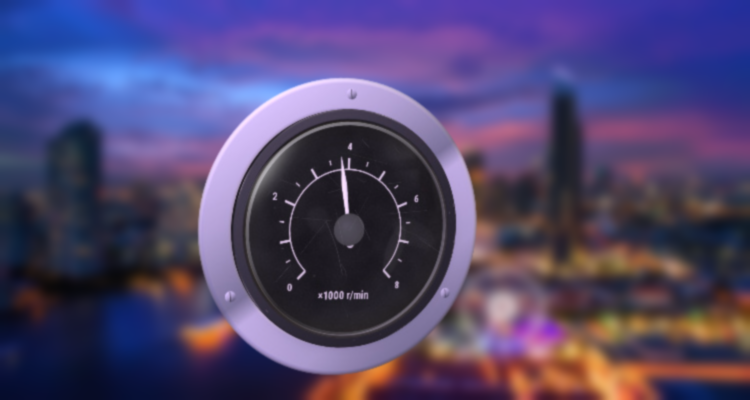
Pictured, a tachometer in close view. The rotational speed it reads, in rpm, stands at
3750 rpm
